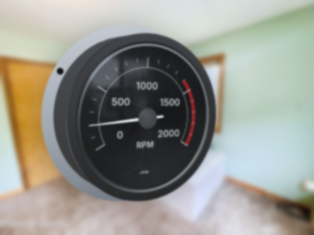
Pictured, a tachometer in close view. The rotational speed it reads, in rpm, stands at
200 rpm
